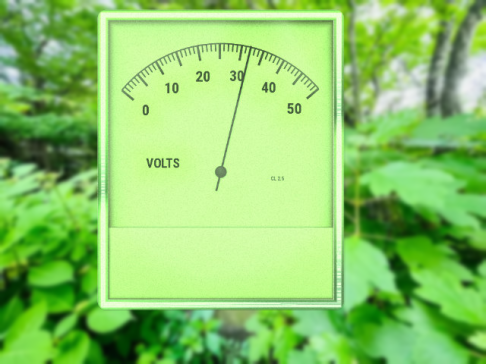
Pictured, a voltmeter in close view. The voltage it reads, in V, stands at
32 V
